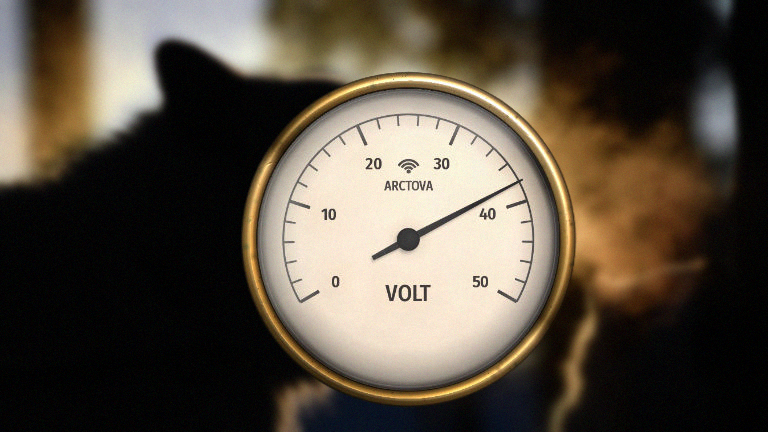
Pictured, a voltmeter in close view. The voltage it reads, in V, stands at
38 V
